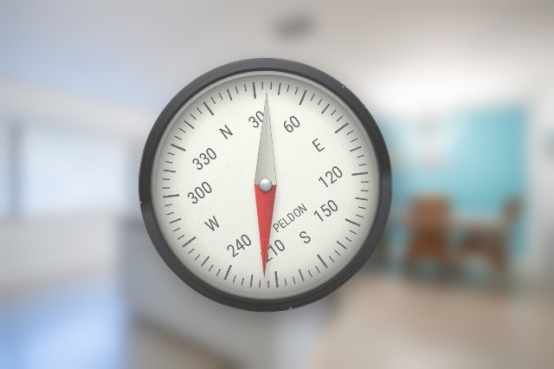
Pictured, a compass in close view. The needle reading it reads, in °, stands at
217.5 °
